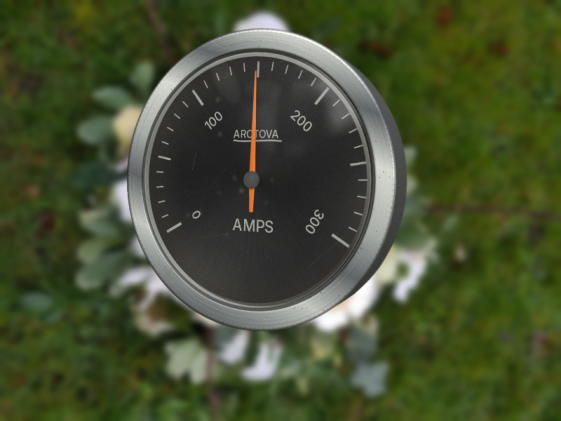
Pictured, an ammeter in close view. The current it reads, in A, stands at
150 A
